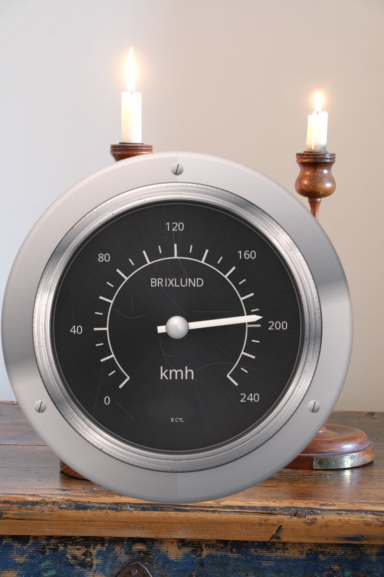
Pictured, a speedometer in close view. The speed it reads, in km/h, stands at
195 km/h
